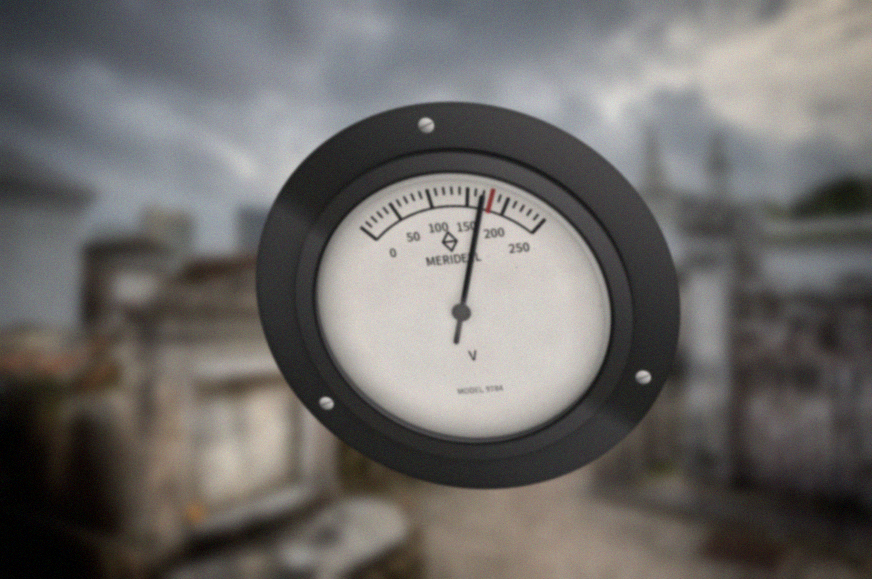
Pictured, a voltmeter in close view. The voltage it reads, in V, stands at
170 V
